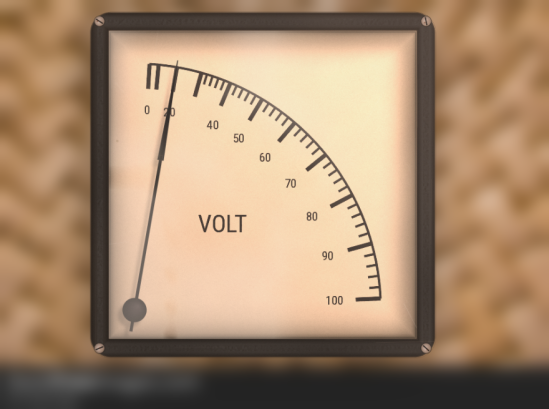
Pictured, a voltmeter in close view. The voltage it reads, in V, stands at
20 V
